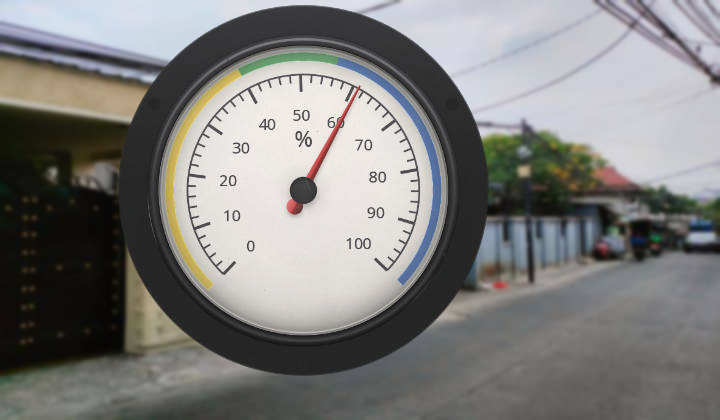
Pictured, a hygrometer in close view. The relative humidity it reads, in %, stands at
61 %
